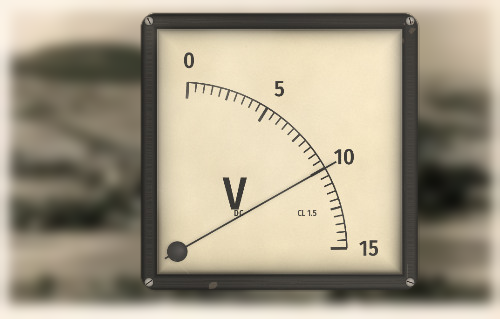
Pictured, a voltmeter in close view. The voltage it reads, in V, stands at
10 V
